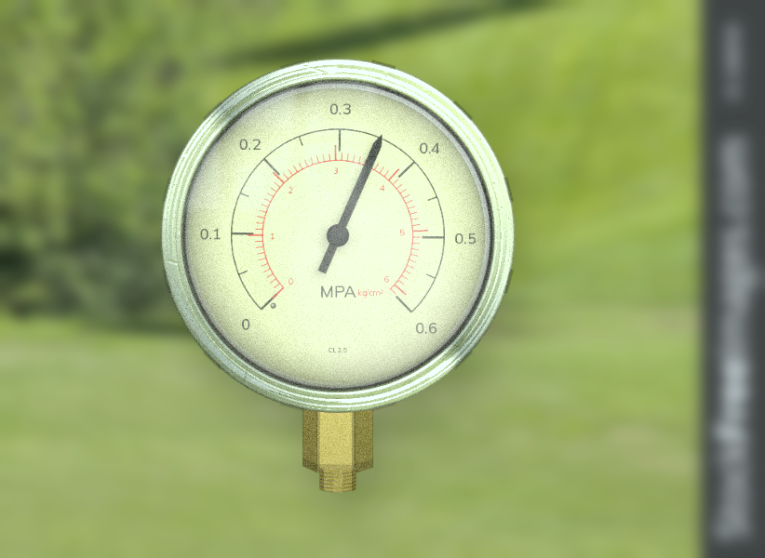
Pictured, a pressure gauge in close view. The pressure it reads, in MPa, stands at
0.35 MPa
